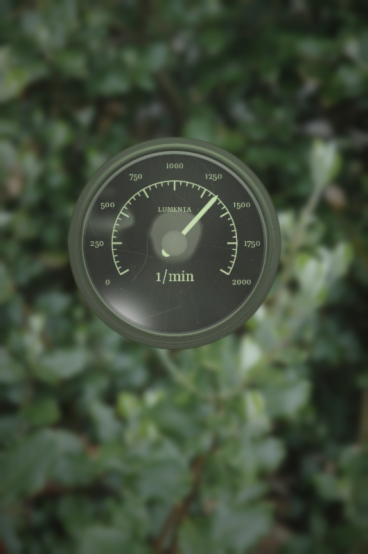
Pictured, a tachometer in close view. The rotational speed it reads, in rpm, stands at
1350 rpm
